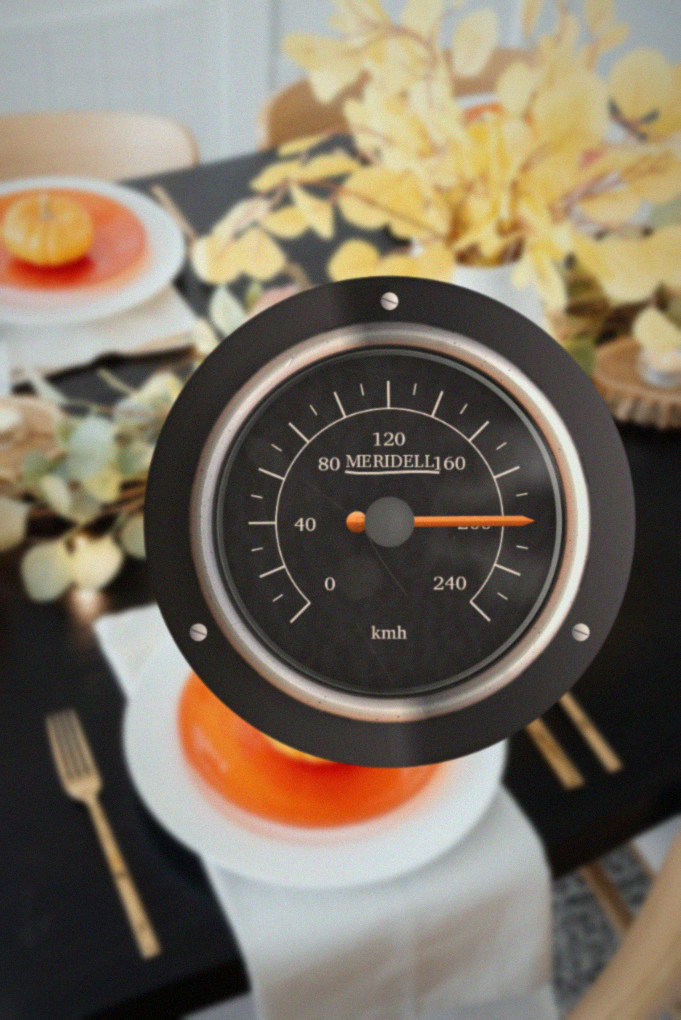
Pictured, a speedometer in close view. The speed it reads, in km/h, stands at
200 km/h
